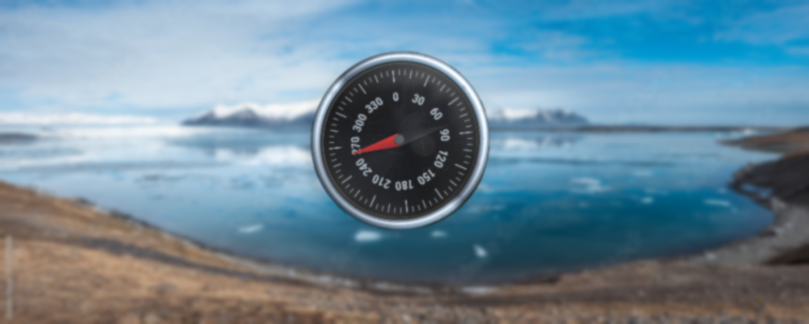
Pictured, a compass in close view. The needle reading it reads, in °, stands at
260 °
